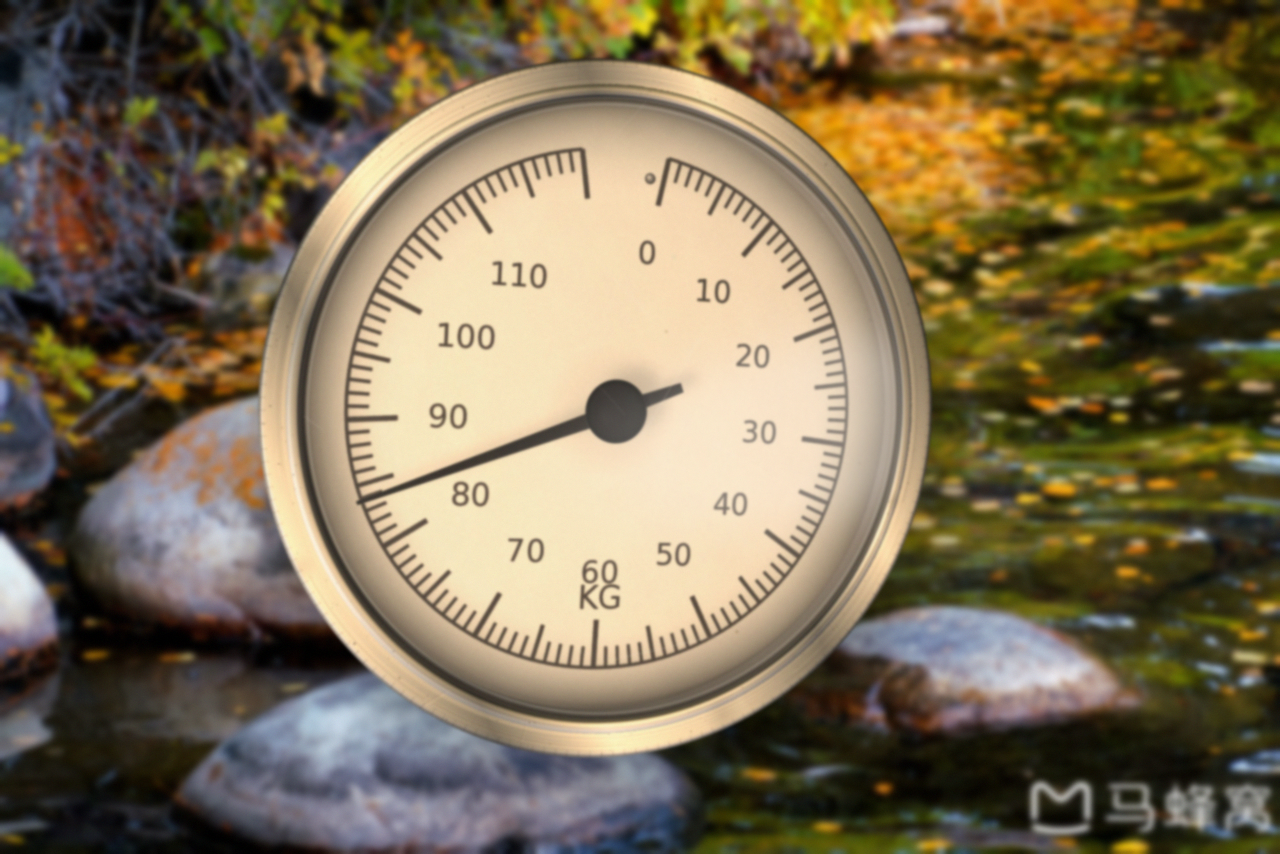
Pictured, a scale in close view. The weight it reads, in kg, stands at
84 kg
